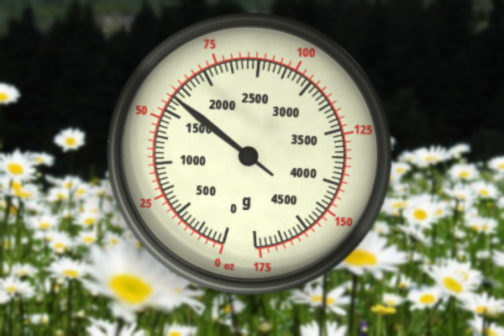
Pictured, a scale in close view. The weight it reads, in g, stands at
1650 g
